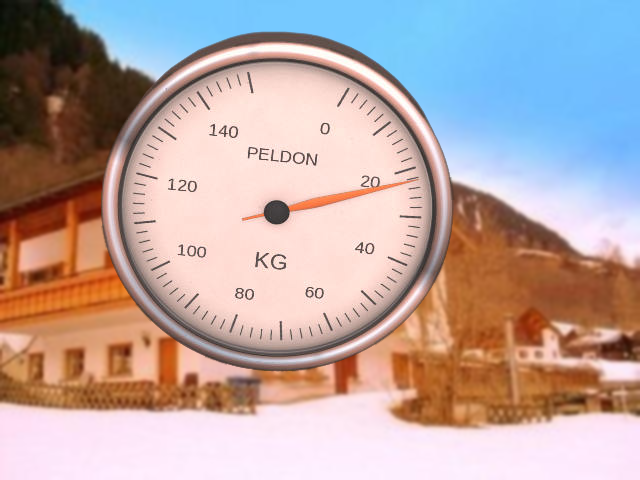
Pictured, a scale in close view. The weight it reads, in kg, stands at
22 kg
